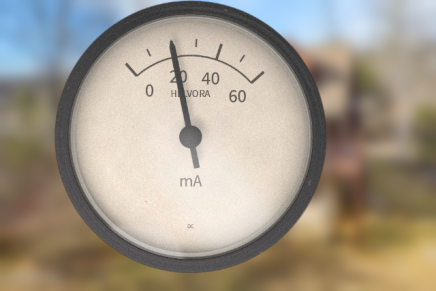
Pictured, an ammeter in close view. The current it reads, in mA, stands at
20 mA
